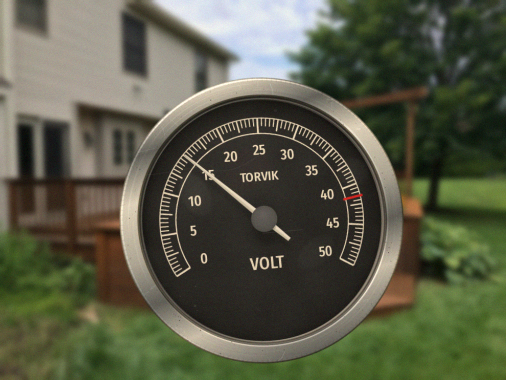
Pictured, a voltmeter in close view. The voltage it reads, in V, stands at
15 V
